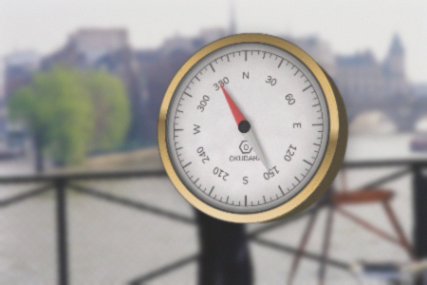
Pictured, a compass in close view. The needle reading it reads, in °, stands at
330 °
